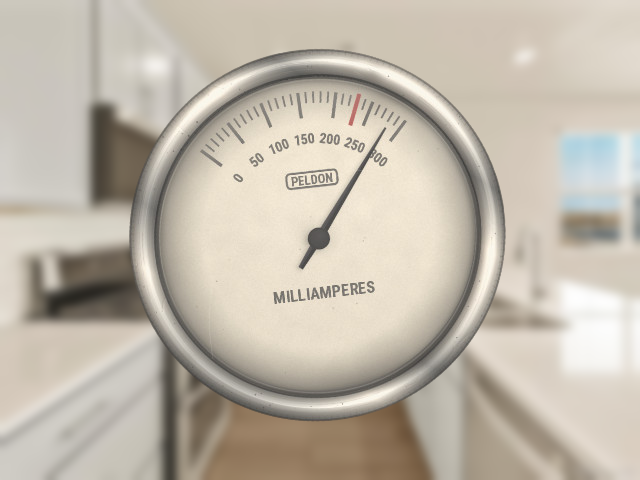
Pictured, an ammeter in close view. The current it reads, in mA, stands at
280 mA
